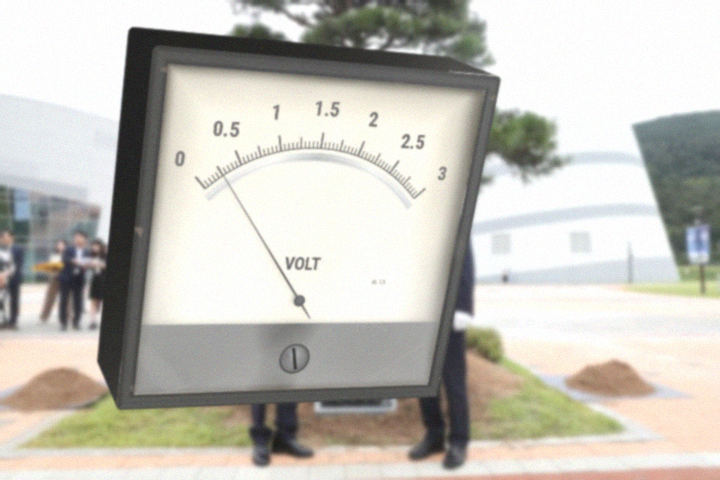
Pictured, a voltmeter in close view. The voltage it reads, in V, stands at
0.25 V
